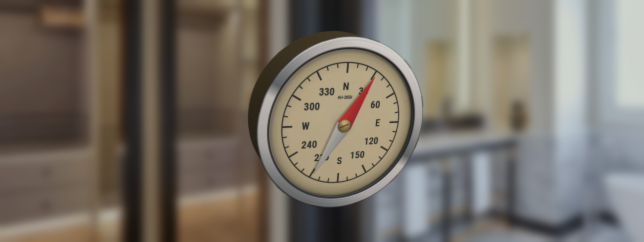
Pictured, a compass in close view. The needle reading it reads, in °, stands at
30 °
